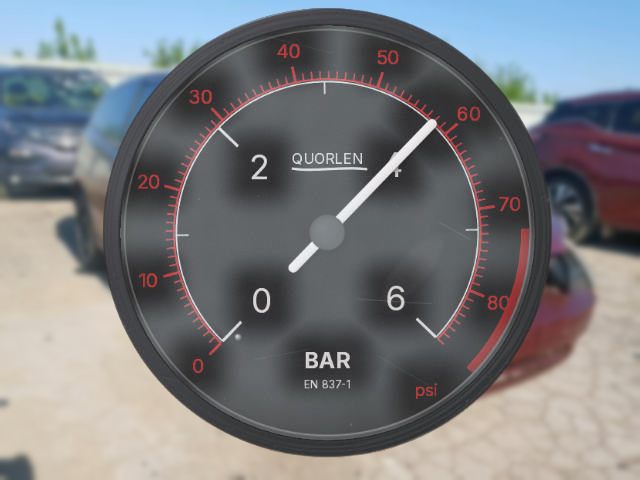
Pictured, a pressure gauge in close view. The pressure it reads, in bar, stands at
4 bar
